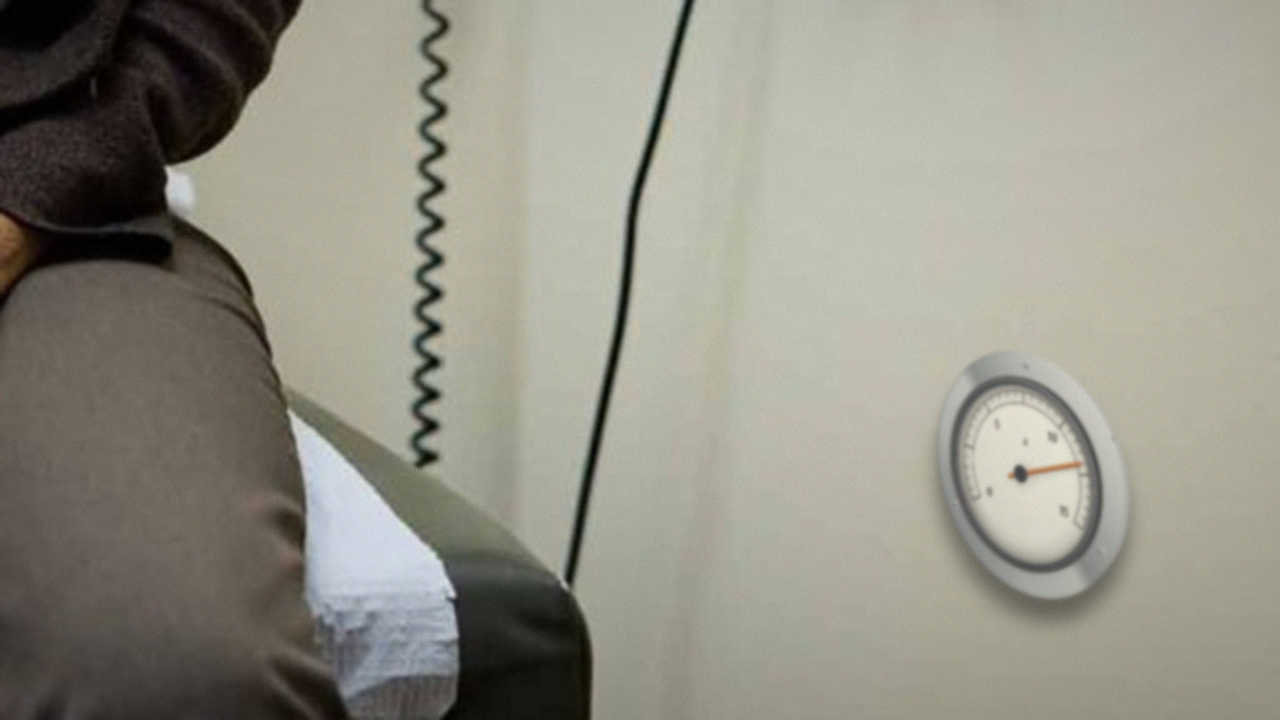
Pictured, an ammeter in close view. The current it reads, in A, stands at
12 A
